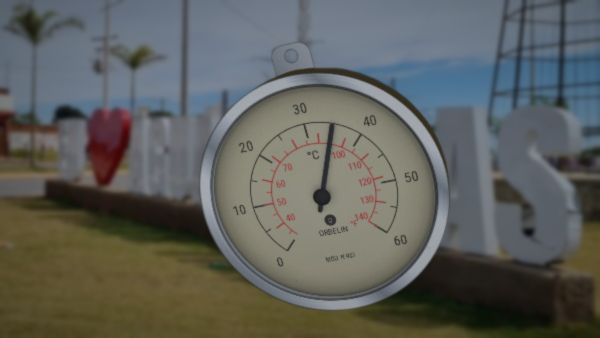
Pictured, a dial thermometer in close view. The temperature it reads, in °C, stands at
35 °C
